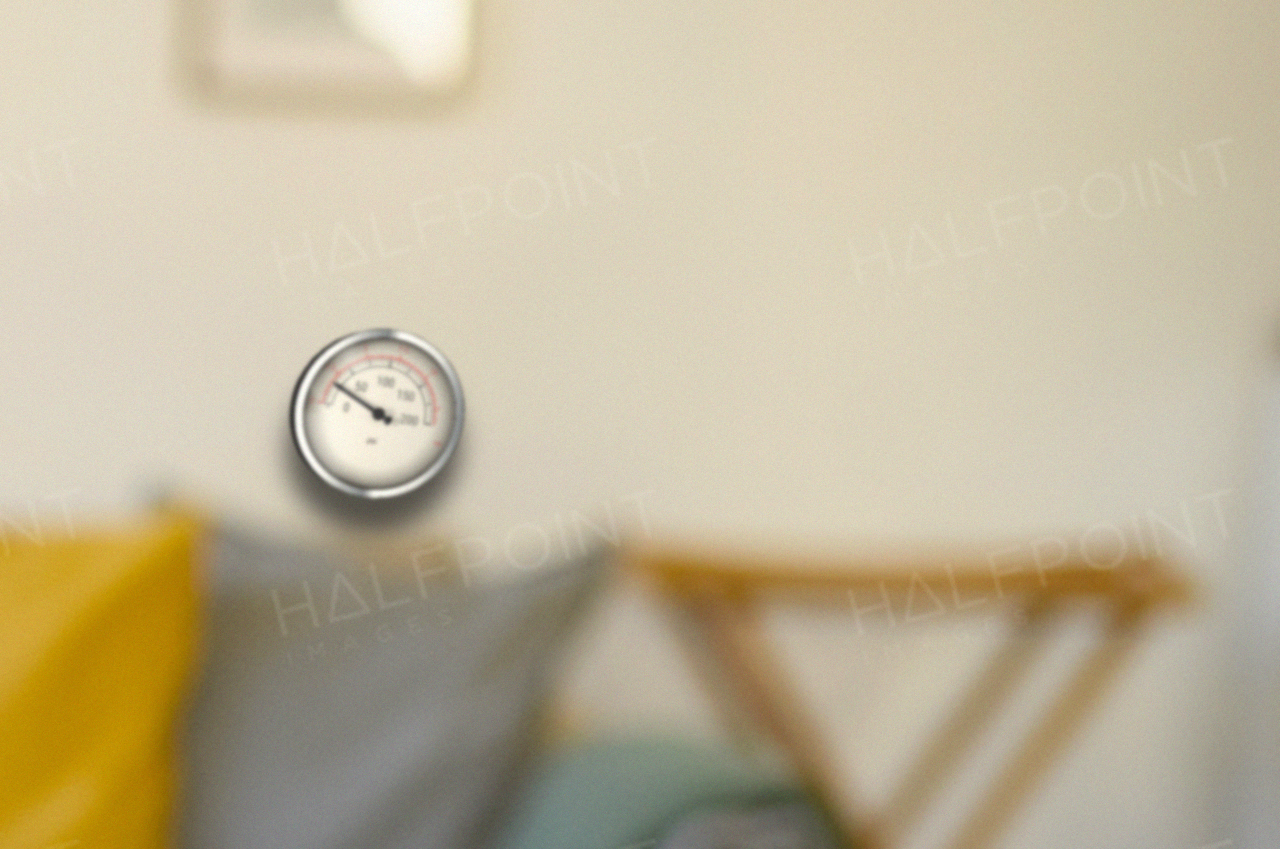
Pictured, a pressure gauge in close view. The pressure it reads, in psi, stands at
25 psi
